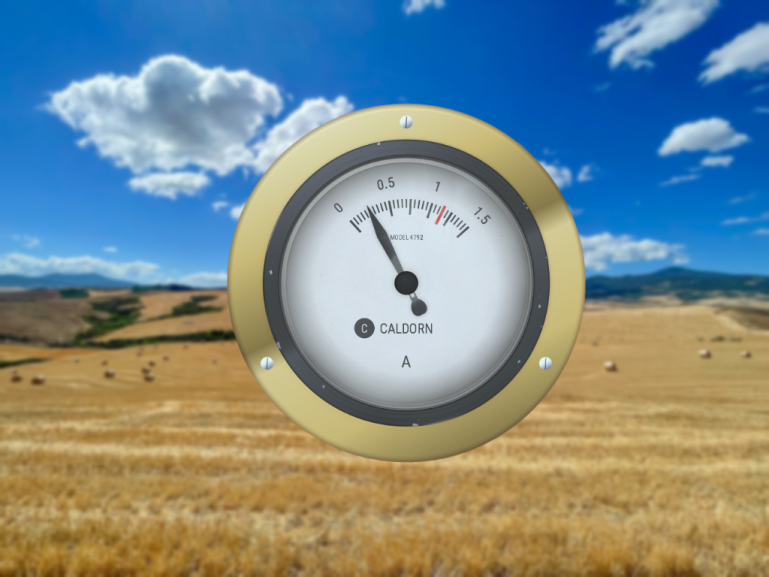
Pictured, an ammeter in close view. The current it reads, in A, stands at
0.25 A
